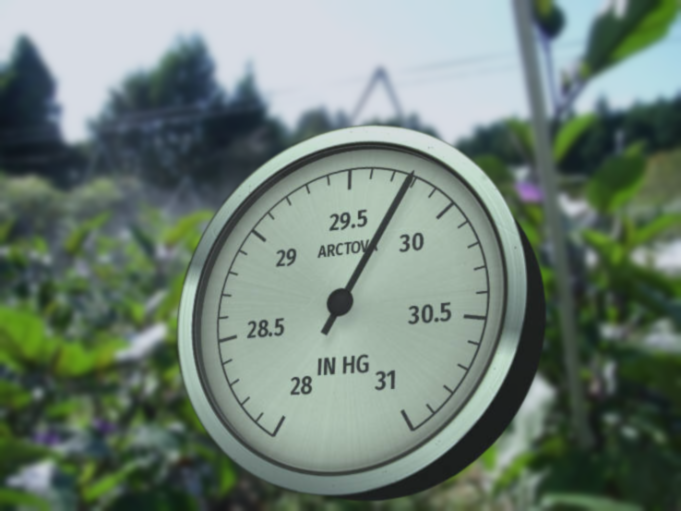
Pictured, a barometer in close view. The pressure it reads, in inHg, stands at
29.8 inHg
